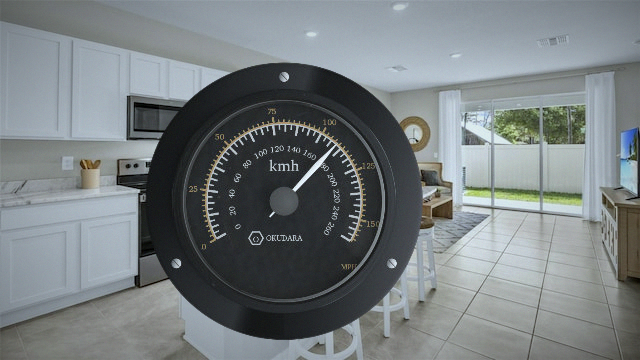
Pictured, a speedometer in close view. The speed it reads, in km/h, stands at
175 km/h
